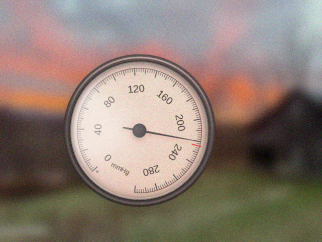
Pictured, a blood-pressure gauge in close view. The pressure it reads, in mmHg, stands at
220 mmHg
